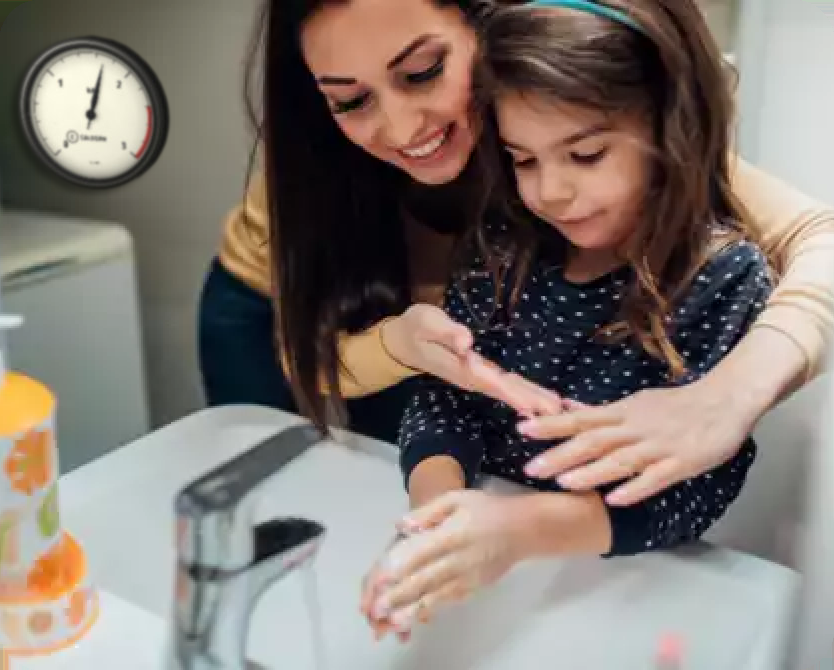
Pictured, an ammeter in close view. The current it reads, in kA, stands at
1.7 kA
